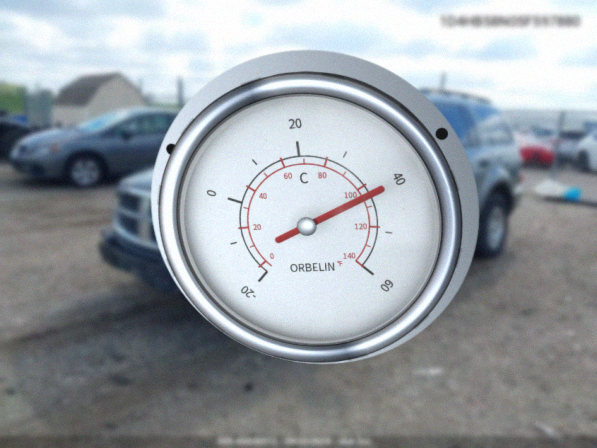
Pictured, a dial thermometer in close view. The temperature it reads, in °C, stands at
40 °C
